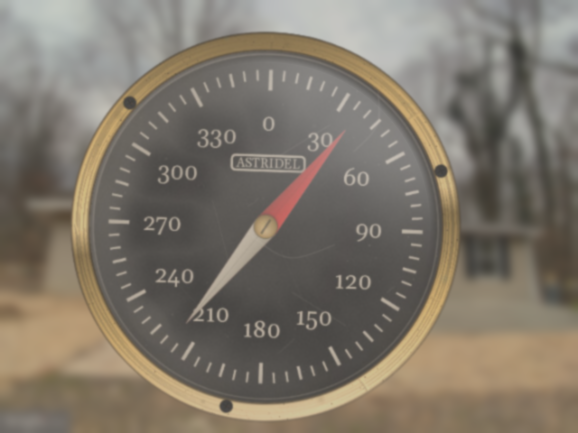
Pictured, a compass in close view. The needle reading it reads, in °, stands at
37.5 °
